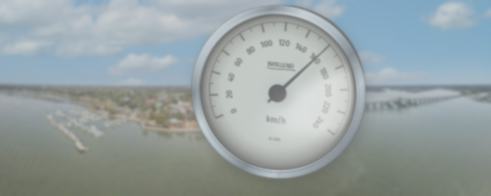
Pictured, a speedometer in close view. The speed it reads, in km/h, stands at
160 km/h
